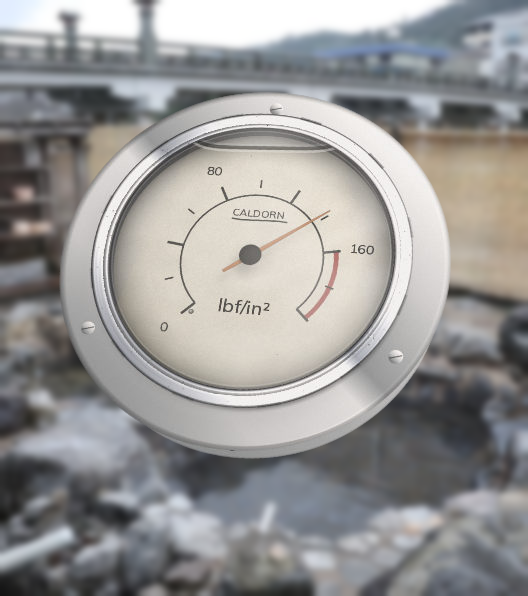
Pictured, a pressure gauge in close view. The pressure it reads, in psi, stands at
140 psi
